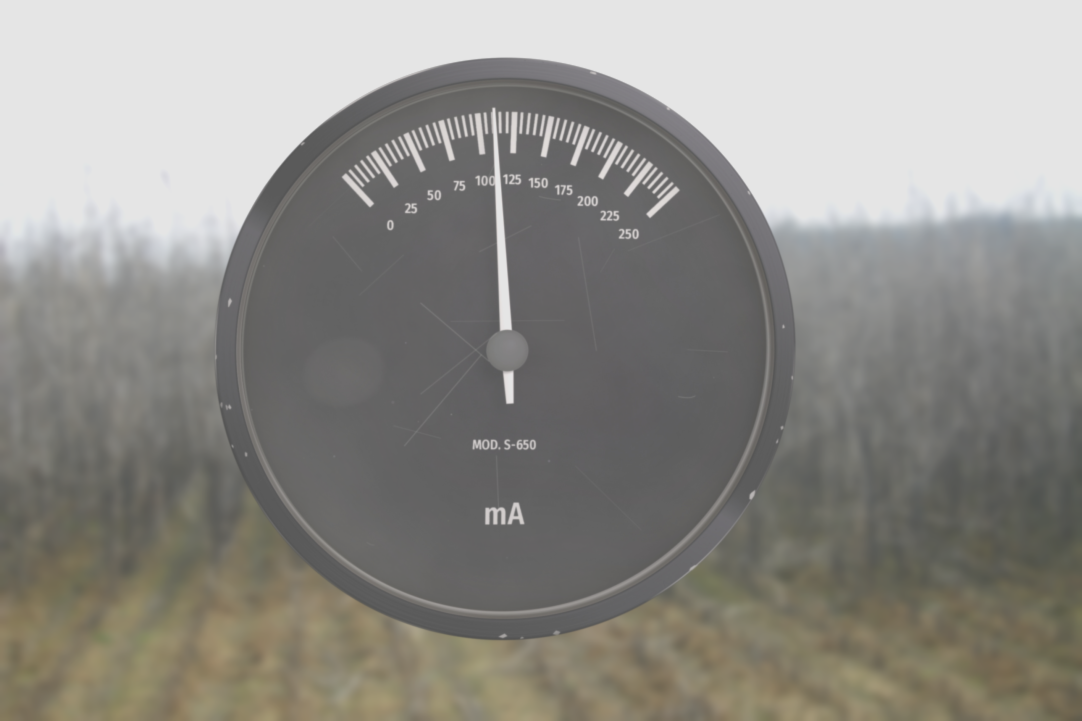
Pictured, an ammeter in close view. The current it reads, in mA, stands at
110 mA
